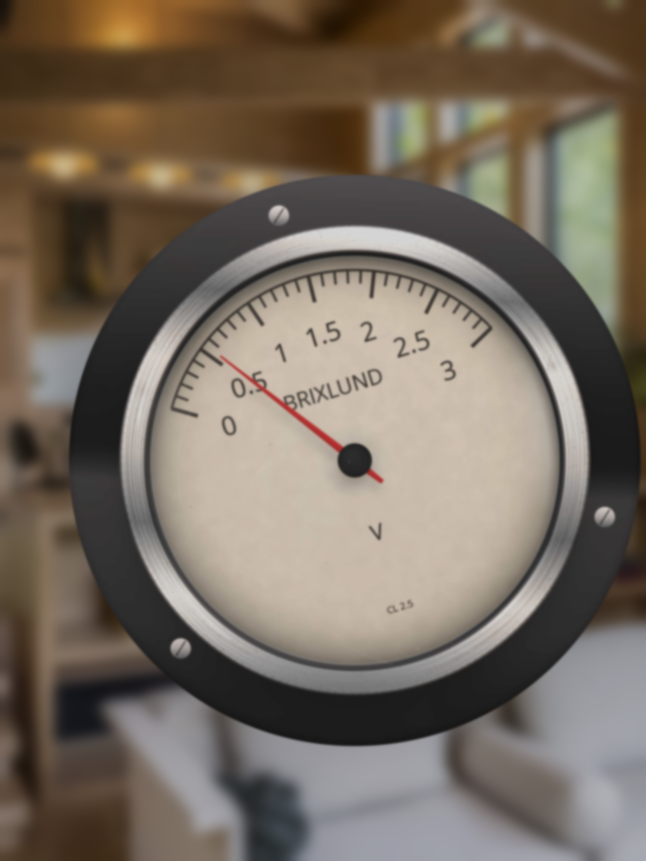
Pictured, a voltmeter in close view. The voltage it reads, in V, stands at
0.55 V
